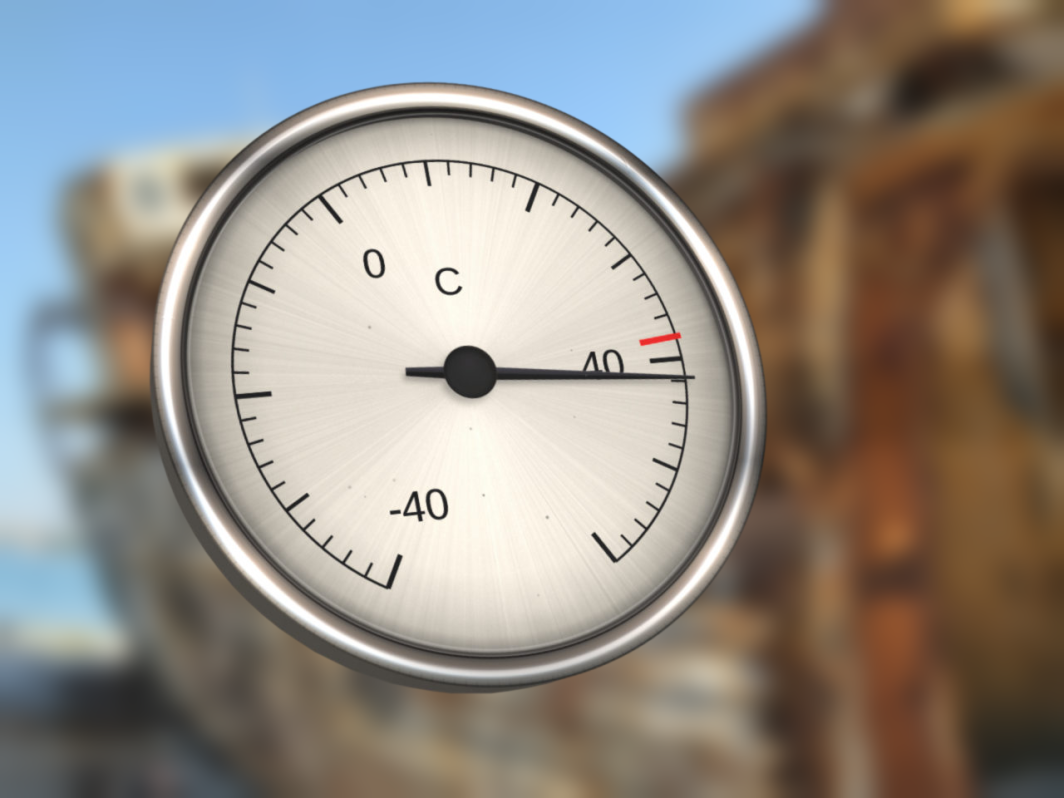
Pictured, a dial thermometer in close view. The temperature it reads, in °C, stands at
42 °C
